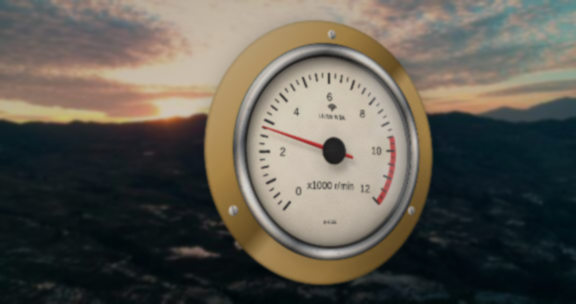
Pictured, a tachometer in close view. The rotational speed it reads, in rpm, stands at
2750 rpm
